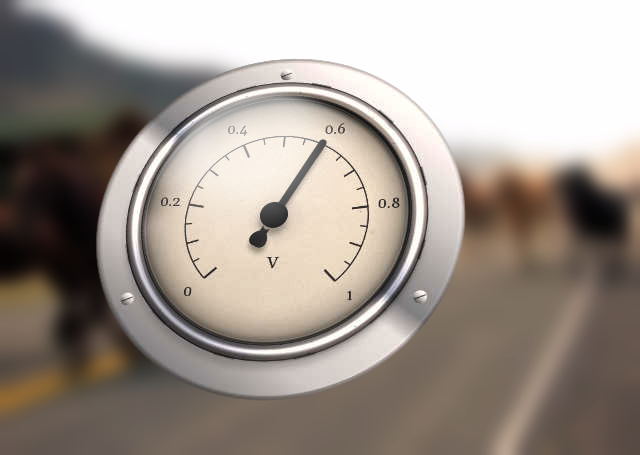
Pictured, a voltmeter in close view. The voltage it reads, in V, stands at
0.6 V
